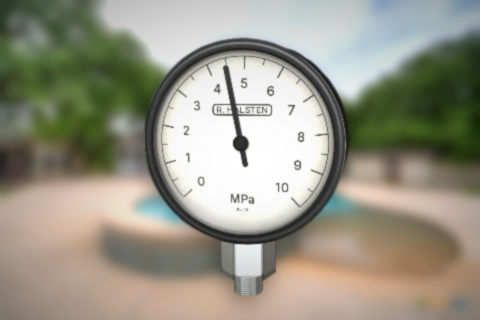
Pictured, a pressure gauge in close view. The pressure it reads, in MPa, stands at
4.5 MPa
